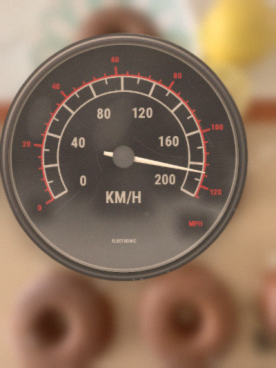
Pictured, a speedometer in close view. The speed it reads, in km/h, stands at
185 km/h
